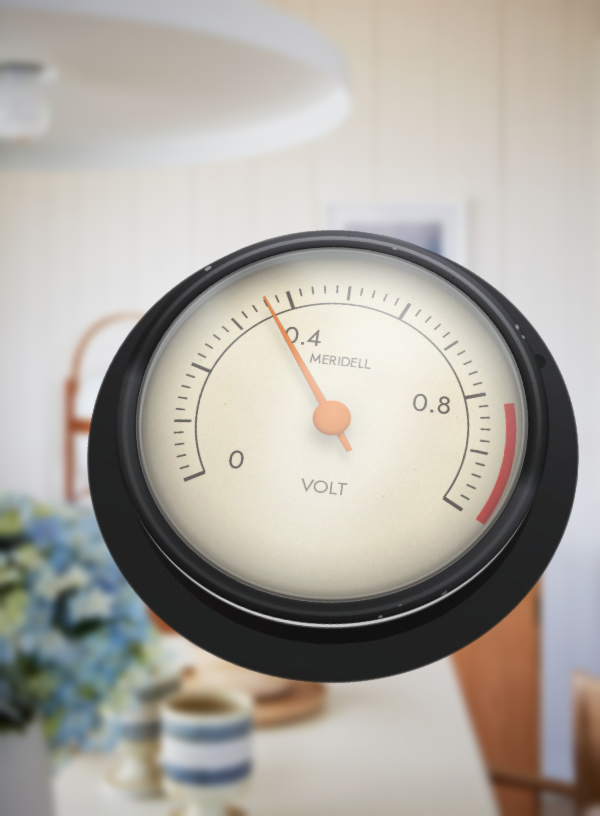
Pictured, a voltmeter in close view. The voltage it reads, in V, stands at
0.36 V
